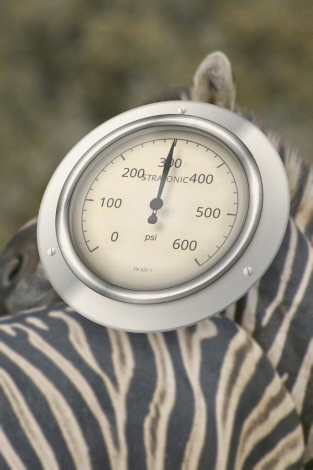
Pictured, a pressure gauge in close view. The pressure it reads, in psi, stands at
300 psi
